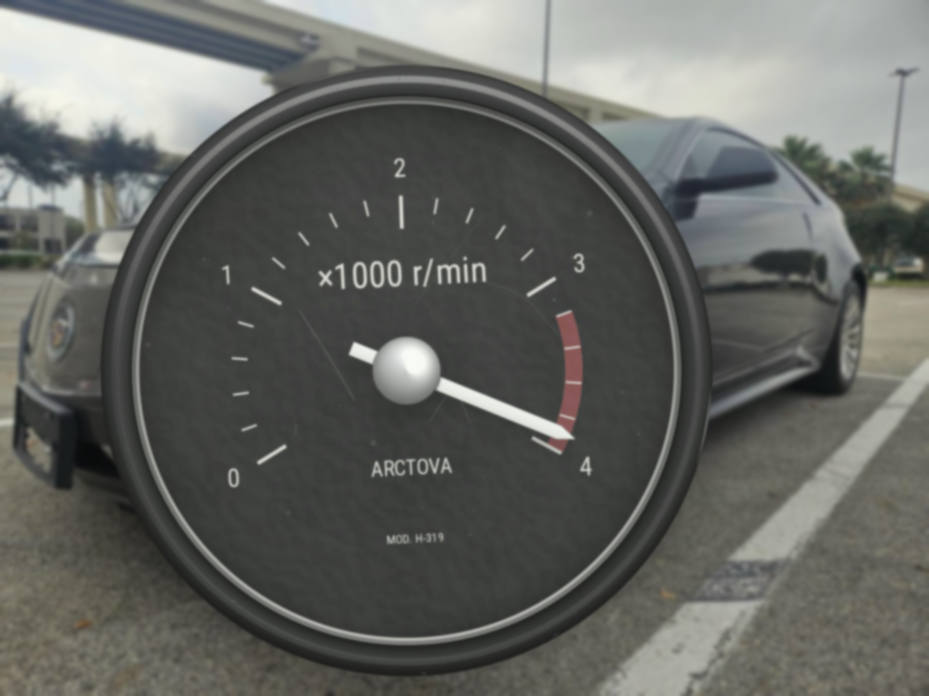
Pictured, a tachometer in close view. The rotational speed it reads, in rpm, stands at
3900 rpm
